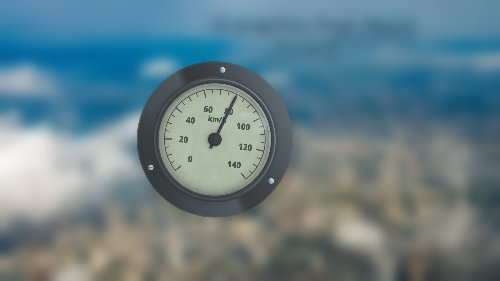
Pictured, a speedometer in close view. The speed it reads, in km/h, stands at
80 km/h
